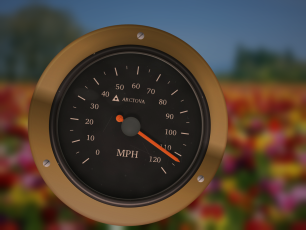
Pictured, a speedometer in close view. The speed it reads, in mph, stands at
112.5 mph
